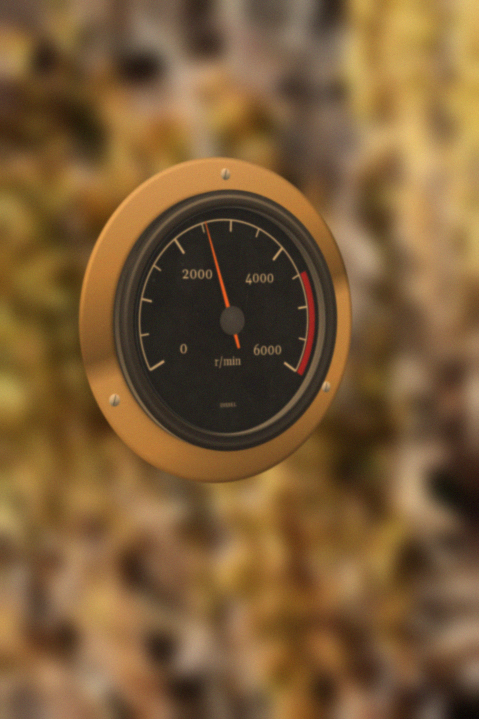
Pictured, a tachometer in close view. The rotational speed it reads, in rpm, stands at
2500 rpm
